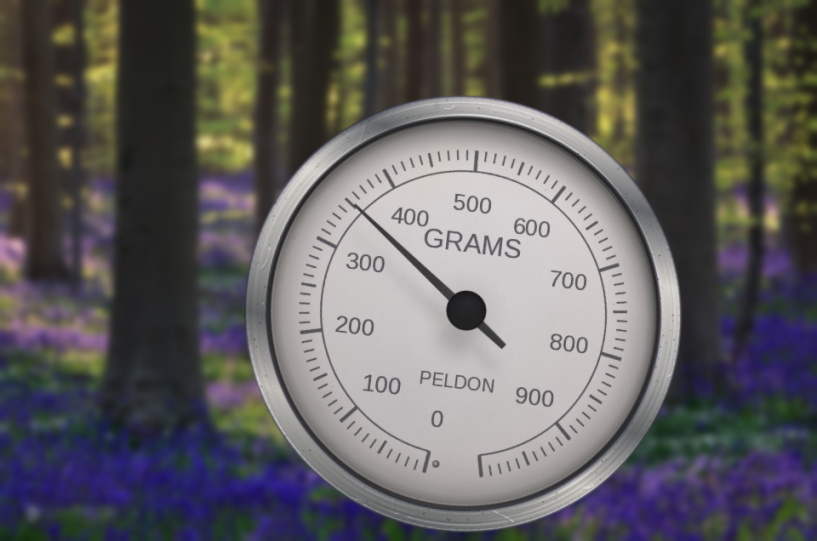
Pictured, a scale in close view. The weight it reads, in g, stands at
350 g
